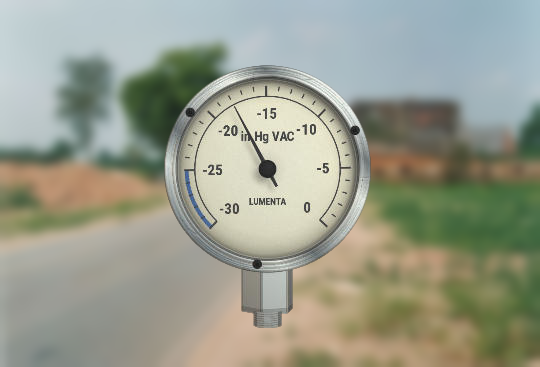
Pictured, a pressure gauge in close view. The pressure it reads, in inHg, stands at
-18 inHg
